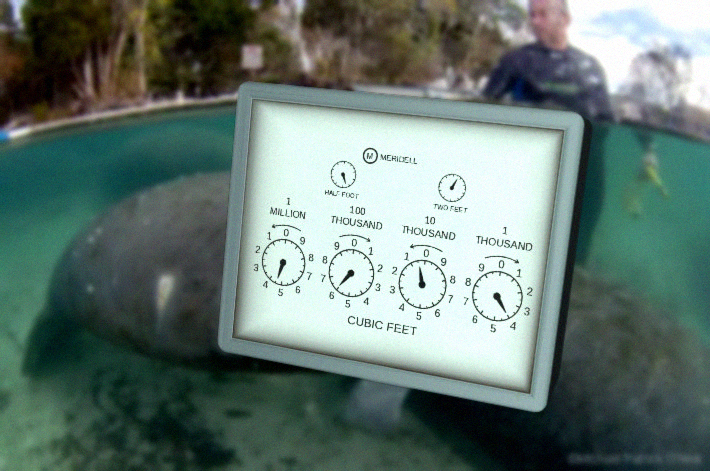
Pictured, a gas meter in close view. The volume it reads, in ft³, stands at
460400 ft³
